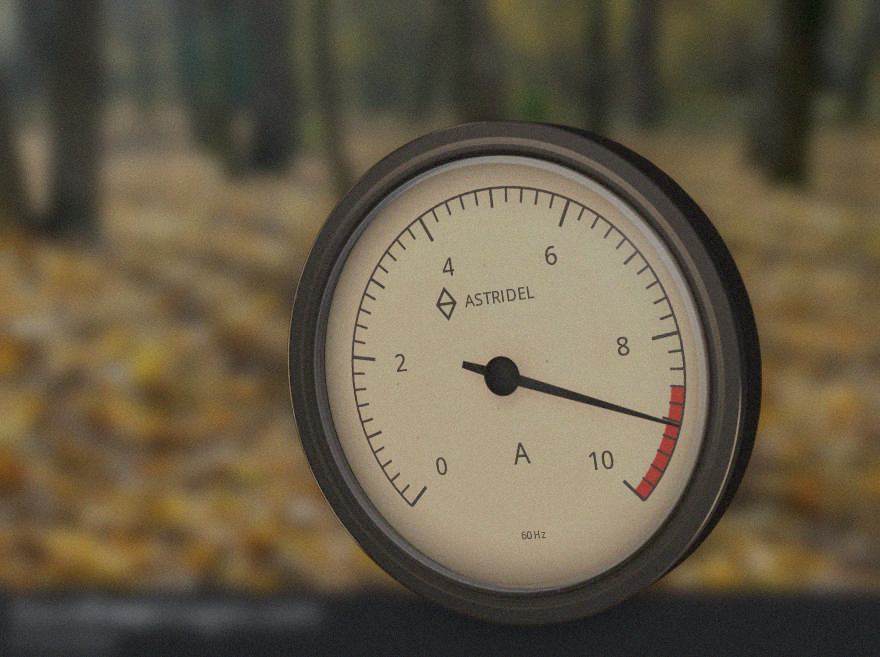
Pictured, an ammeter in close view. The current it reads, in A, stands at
9 A
